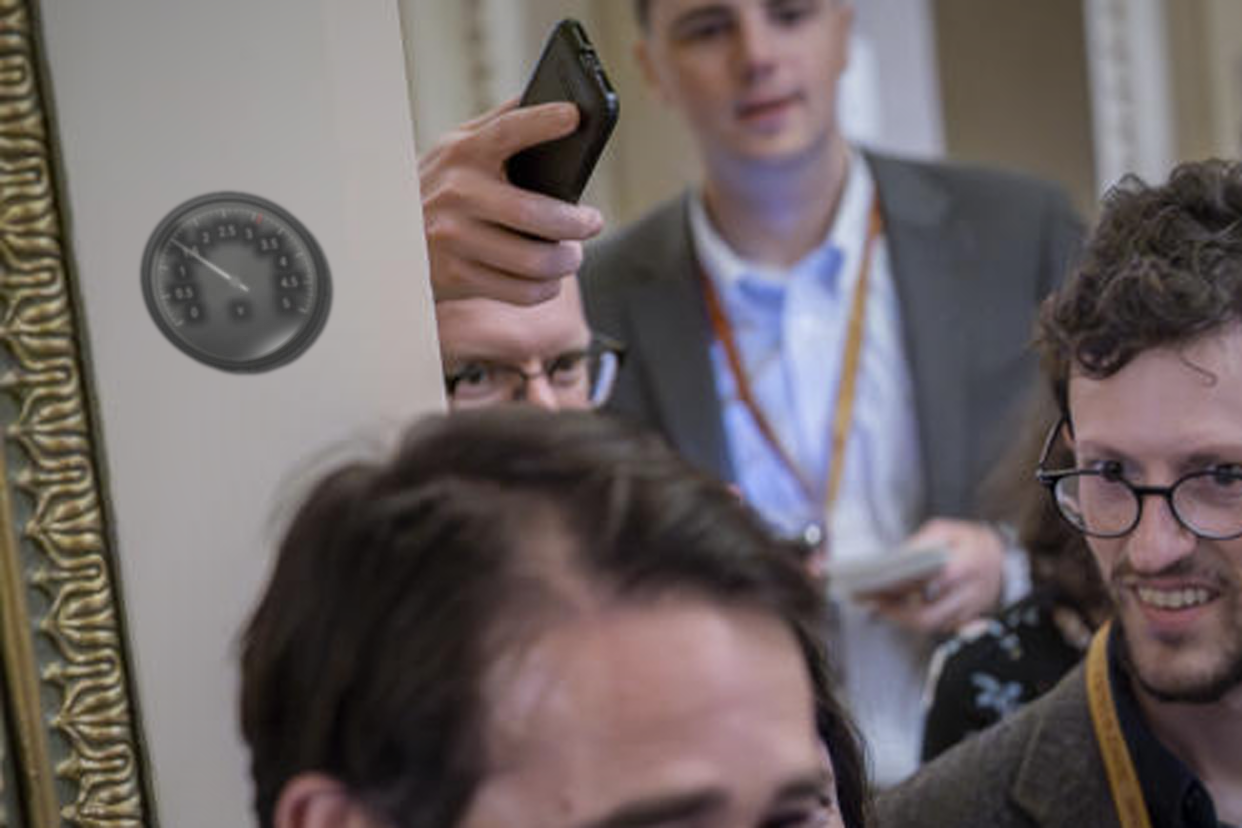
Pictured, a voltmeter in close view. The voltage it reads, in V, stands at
1.5 V
